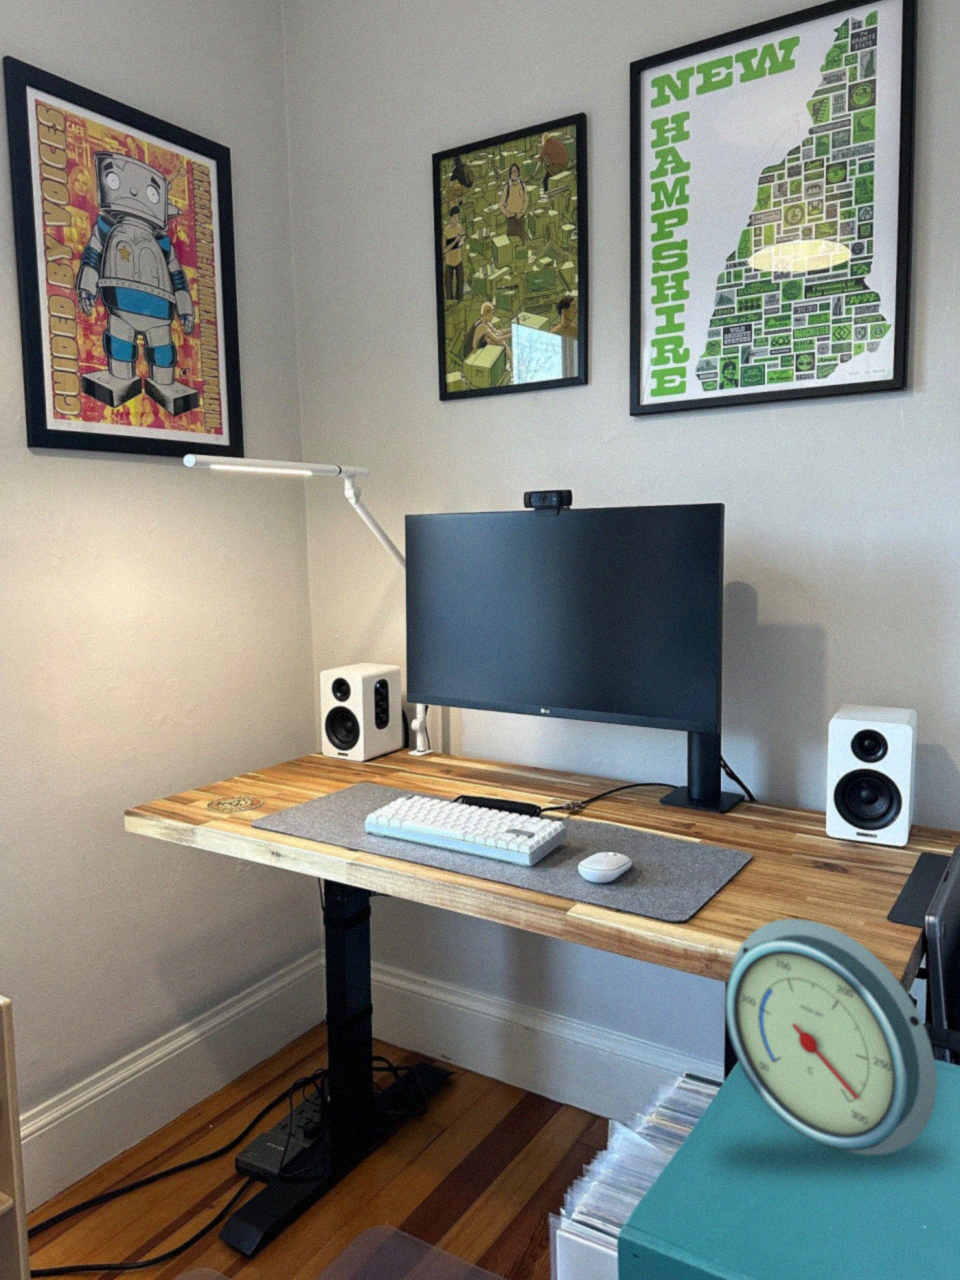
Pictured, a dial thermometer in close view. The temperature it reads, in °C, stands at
287.5 °C
